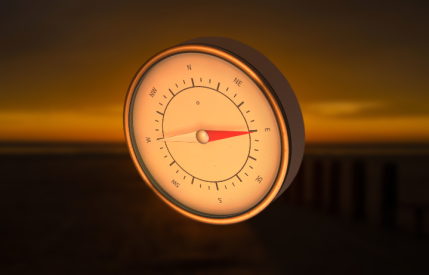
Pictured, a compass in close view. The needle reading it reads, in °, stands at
90 °
